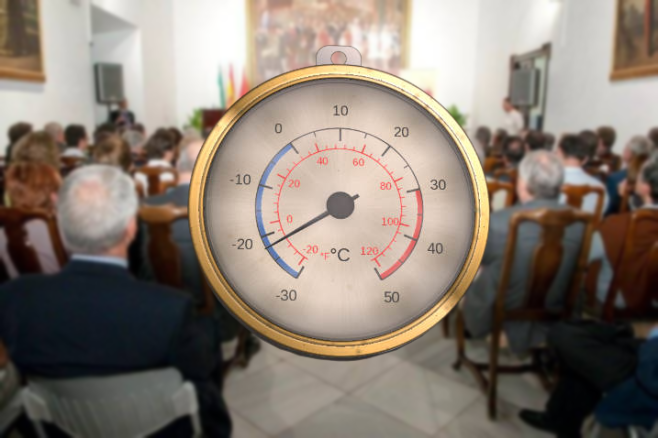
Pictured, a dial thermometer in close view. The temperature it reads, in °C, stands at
-22.5 °C
